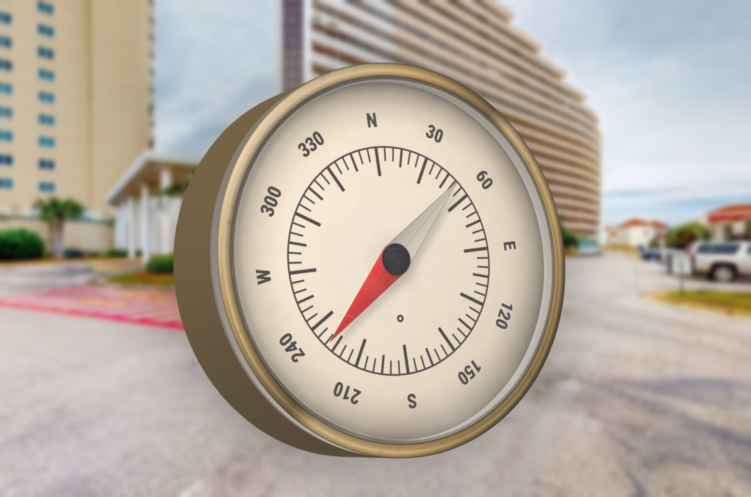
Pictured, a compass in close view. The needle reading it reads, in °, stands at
230 °
